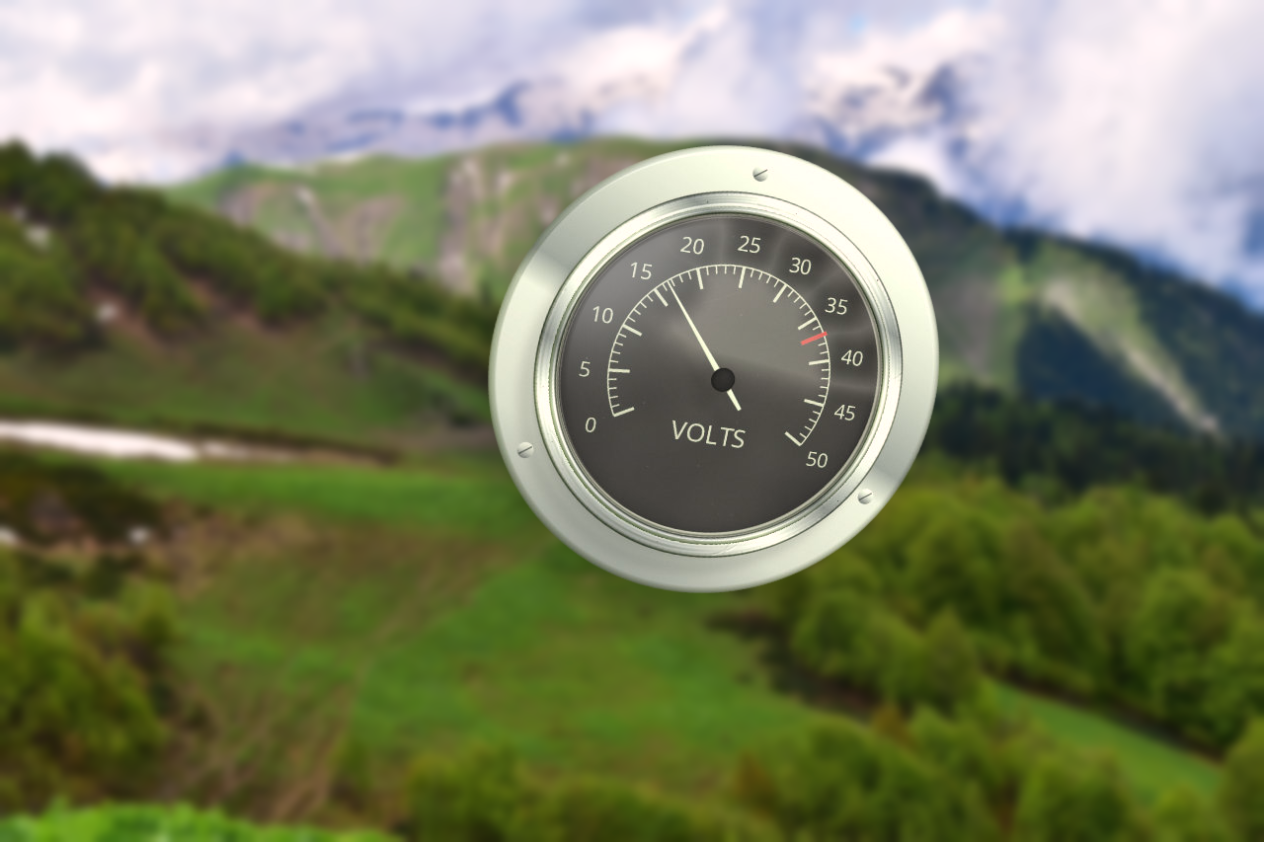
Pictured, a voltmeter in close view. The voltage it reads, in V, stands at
16.5 V
